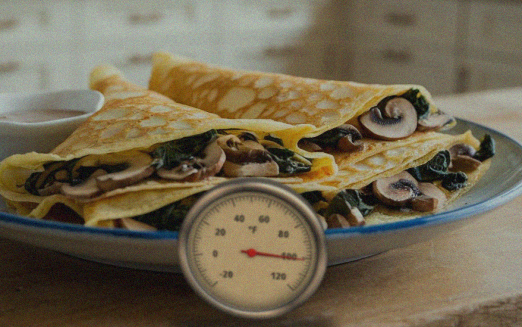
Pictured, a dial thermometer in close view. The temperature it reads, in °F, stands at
100 °F
